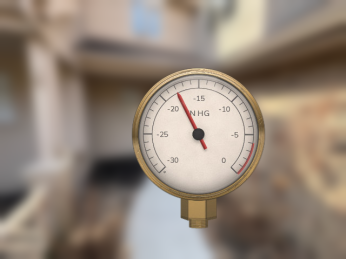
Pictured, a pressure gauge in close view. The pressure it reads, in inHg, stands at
-18 inHg
